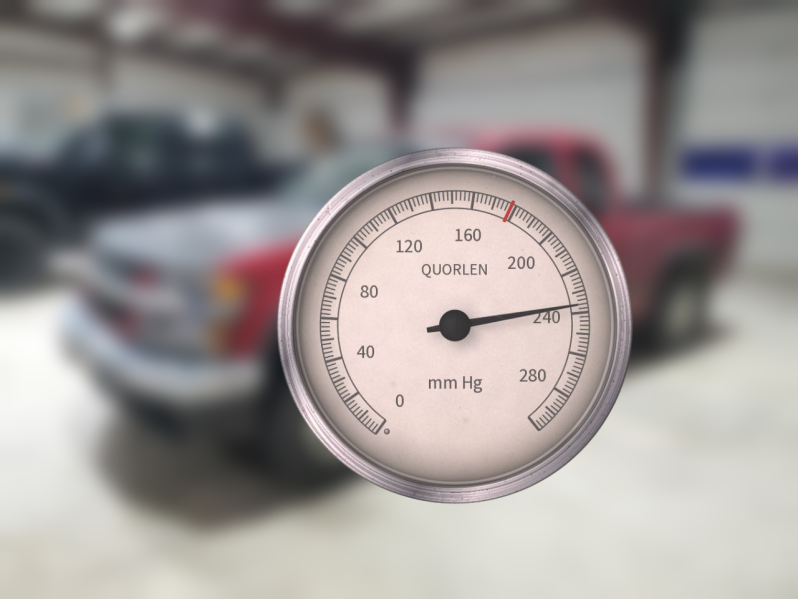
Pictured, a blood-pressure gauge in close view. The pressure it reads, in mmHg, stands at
236 mmHg
